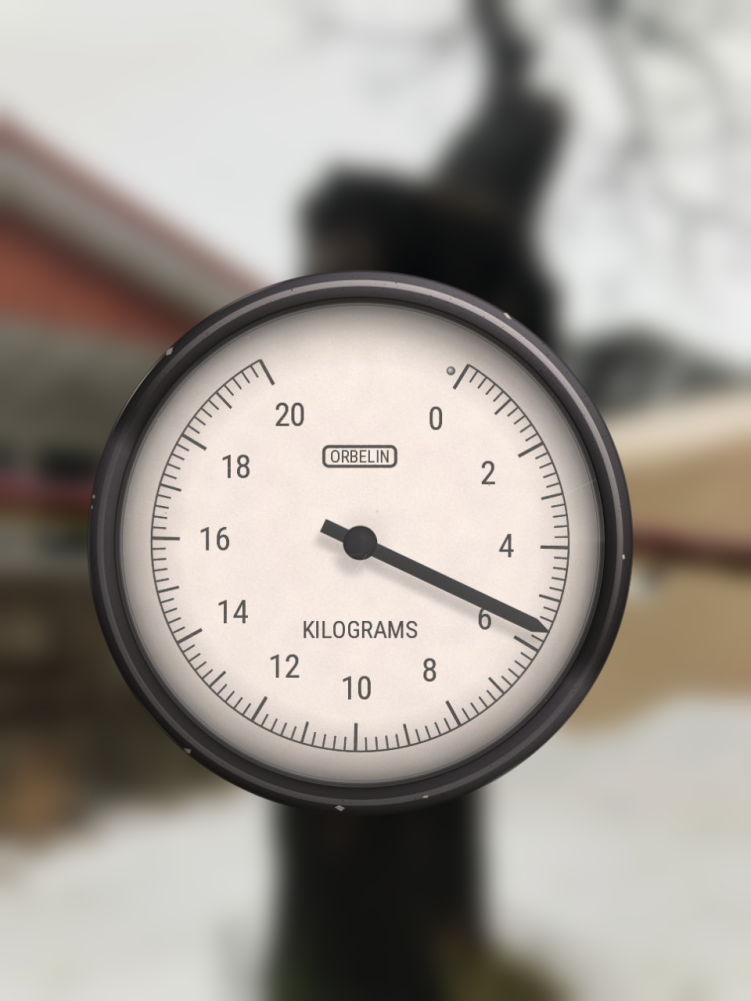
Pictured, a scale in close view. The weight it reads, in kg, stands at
5.6 kg
